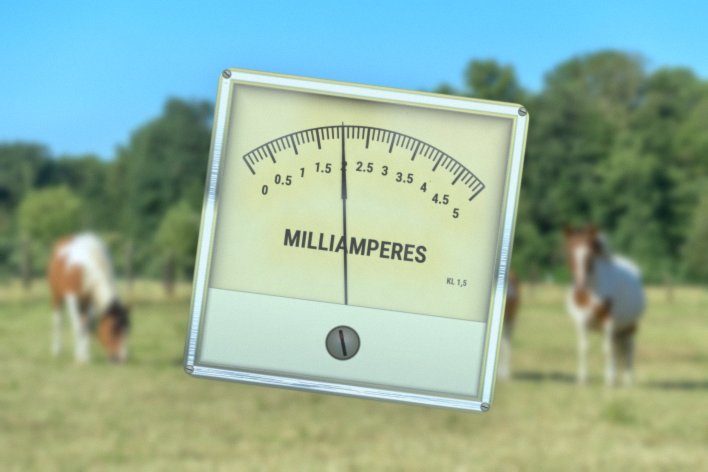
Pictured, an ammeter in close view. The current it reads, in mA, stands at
2 mA
